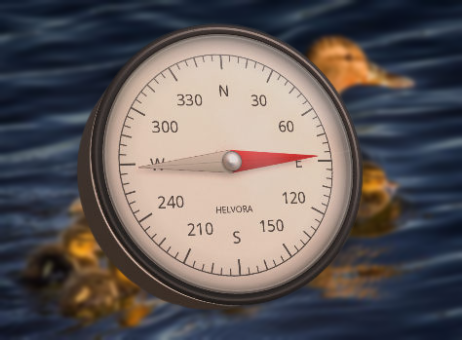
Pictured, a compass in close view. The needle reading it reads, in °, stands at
87.5 °
